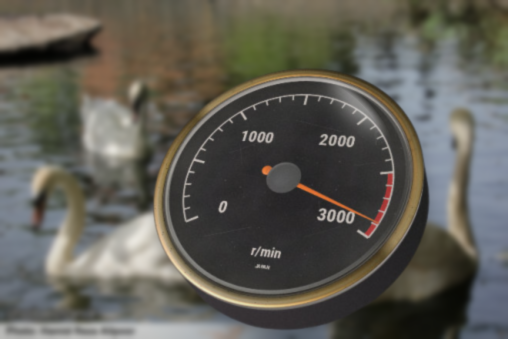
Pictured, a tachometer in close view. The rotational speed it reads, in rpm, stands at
2900 rpm
